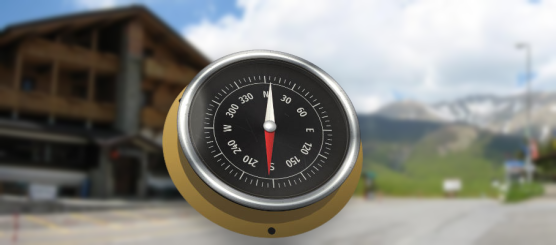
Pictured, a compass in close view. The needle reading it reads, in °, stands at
185 °
